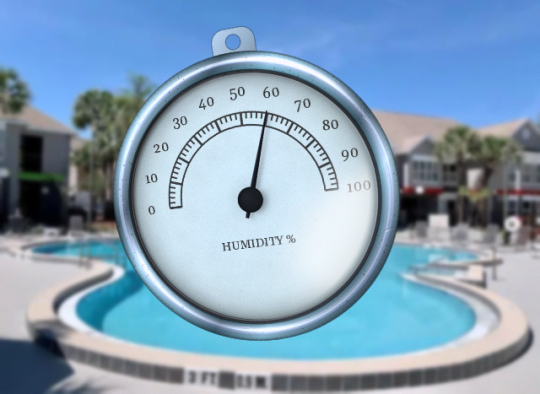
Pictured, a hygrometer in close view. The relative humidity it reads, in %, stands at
60 %
